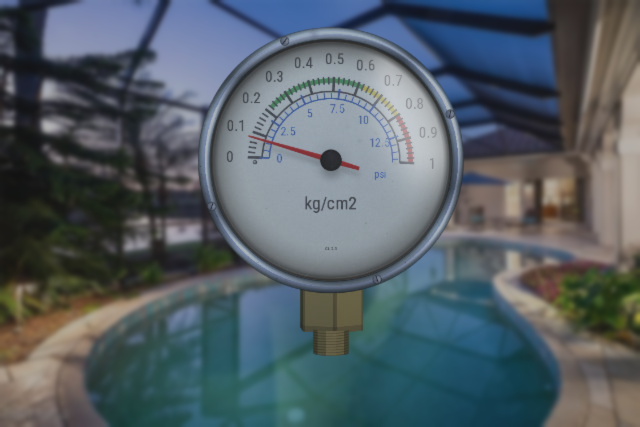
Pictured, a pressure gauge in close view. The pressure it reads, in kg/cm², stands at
0.08 kg/cm²
